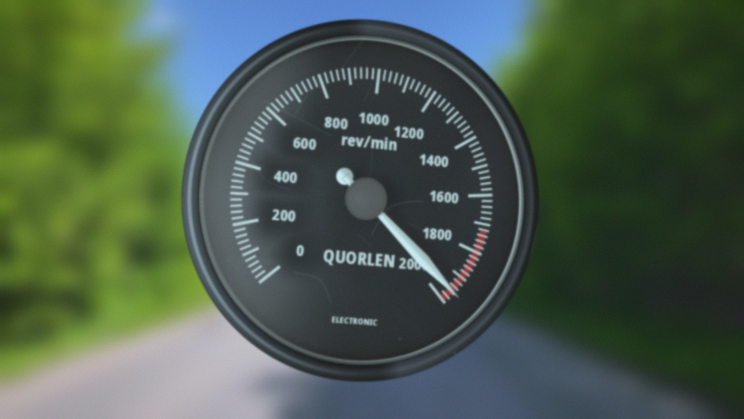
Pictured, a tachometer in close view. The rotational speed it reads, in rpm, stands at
1960 rpm
